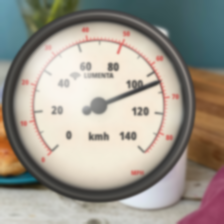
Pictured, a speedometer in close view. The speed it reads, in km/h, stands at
105 km/h
